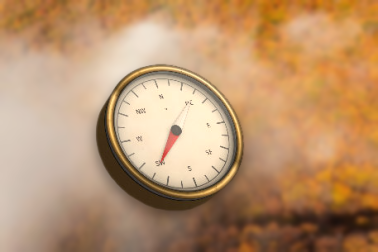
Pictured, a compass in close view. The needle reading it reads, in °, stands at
225 °
